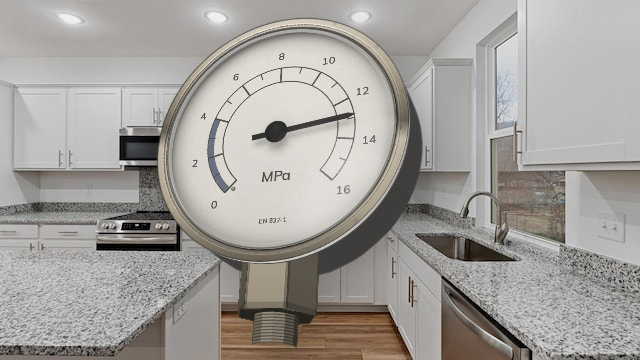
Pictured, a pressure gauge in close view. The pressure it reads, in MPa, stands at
13 MPa
